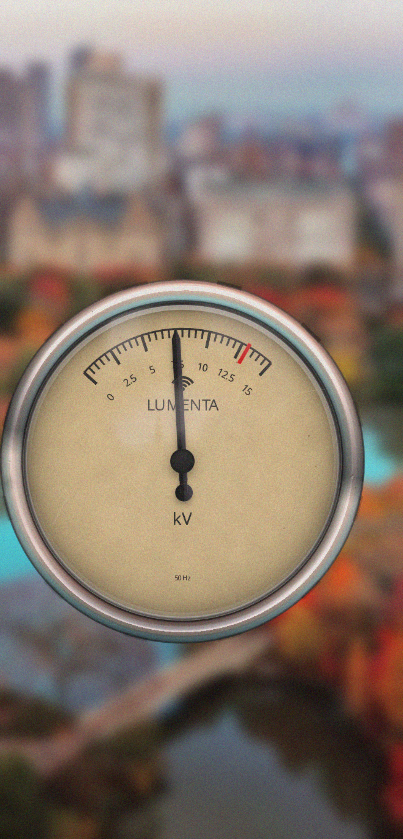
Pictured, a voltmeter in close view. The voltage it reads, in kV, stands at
7.5 kV
